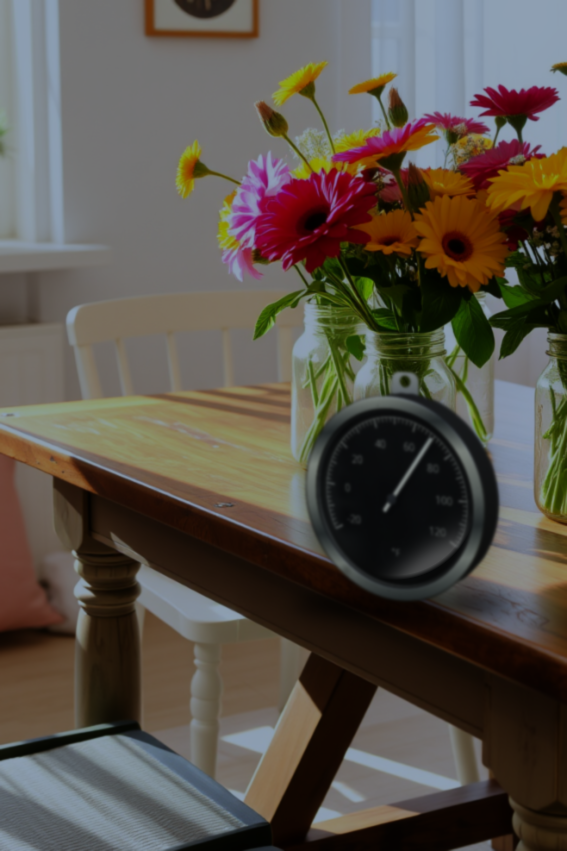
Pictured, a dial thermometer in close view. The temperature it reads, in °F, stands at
70 °F
